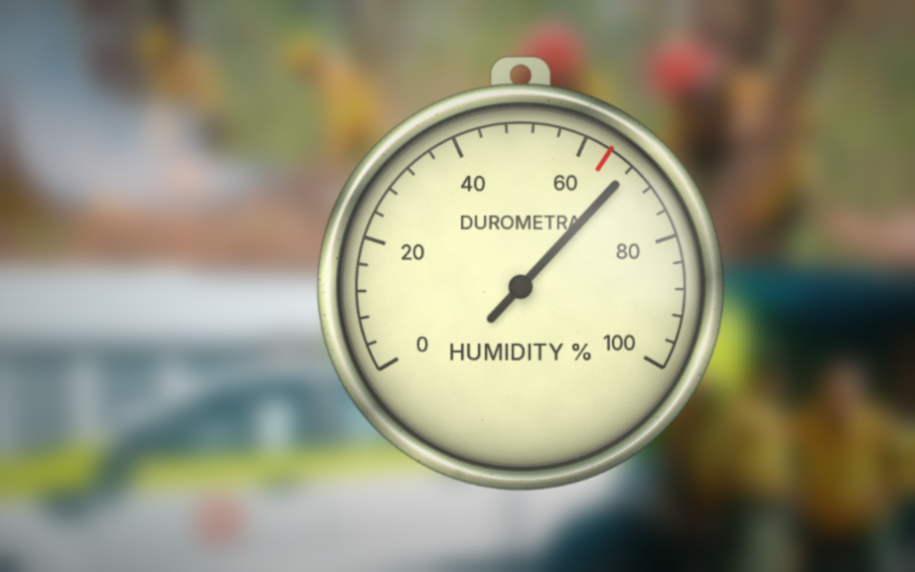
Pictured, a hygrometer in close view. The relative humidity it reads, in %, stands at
68 %
